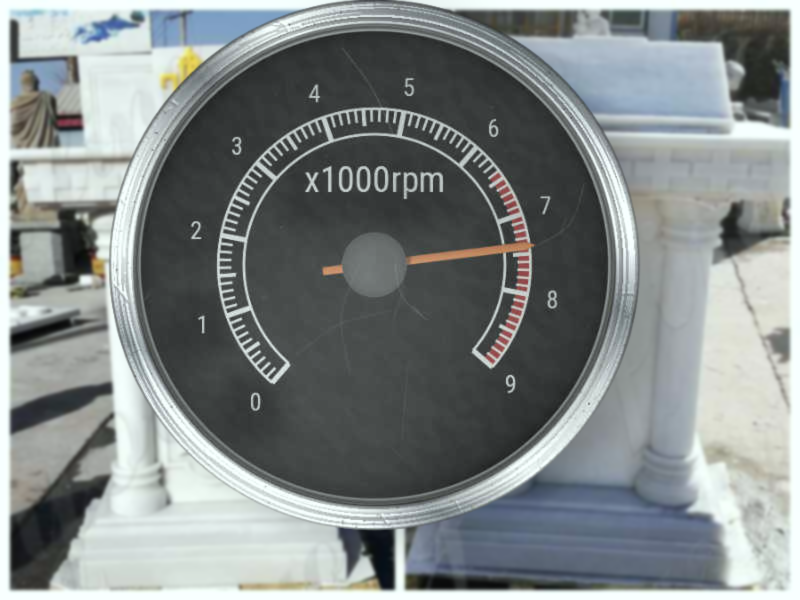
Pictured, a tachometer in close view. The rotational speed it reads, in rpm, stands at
7400 rpm
